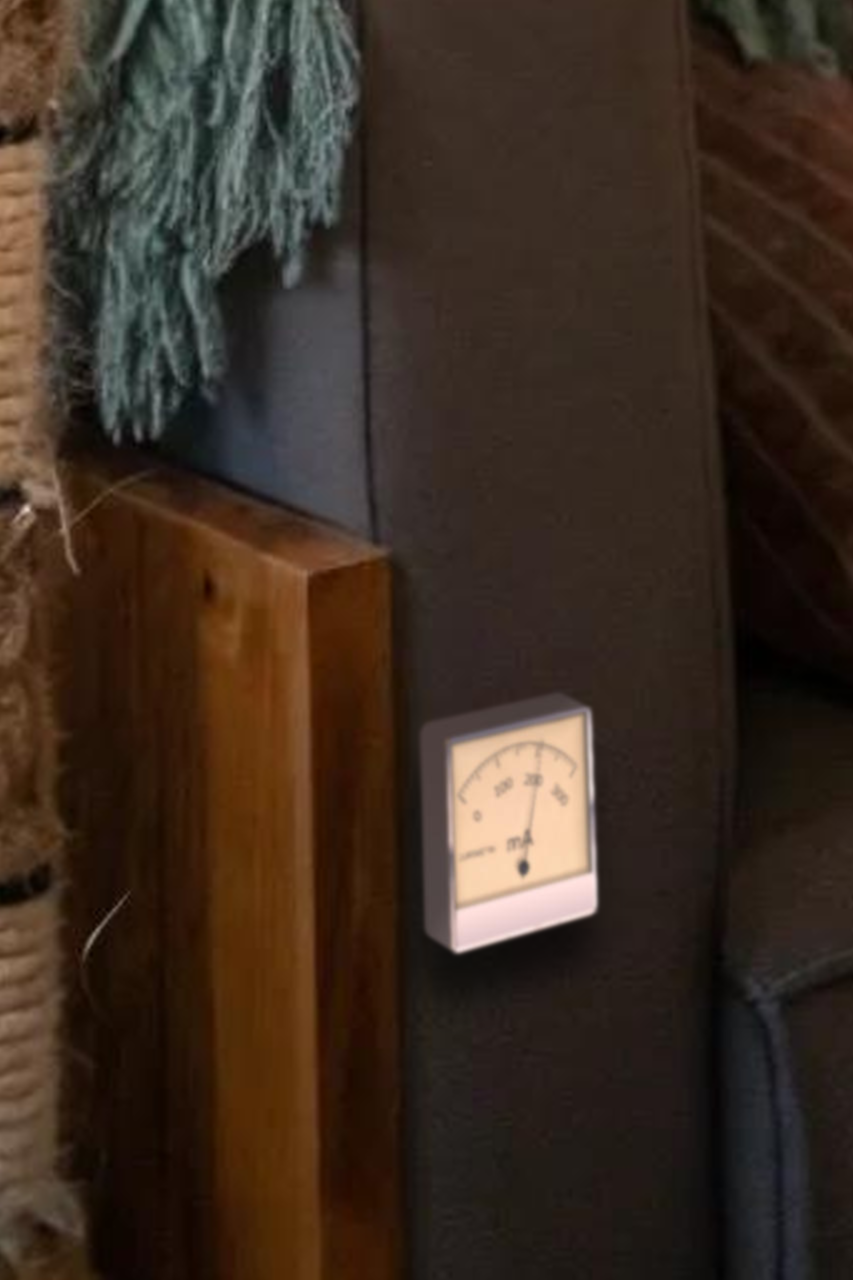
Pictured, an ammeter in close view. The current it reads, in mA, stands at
200 mA
